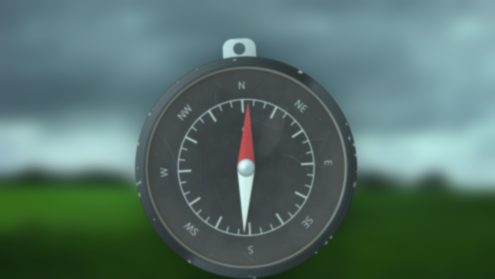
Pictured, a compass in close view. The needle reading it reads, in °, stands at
5 °
